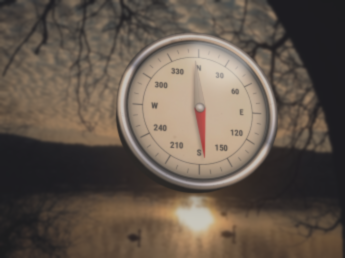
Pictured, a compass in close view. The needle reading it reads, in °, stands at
175 °
